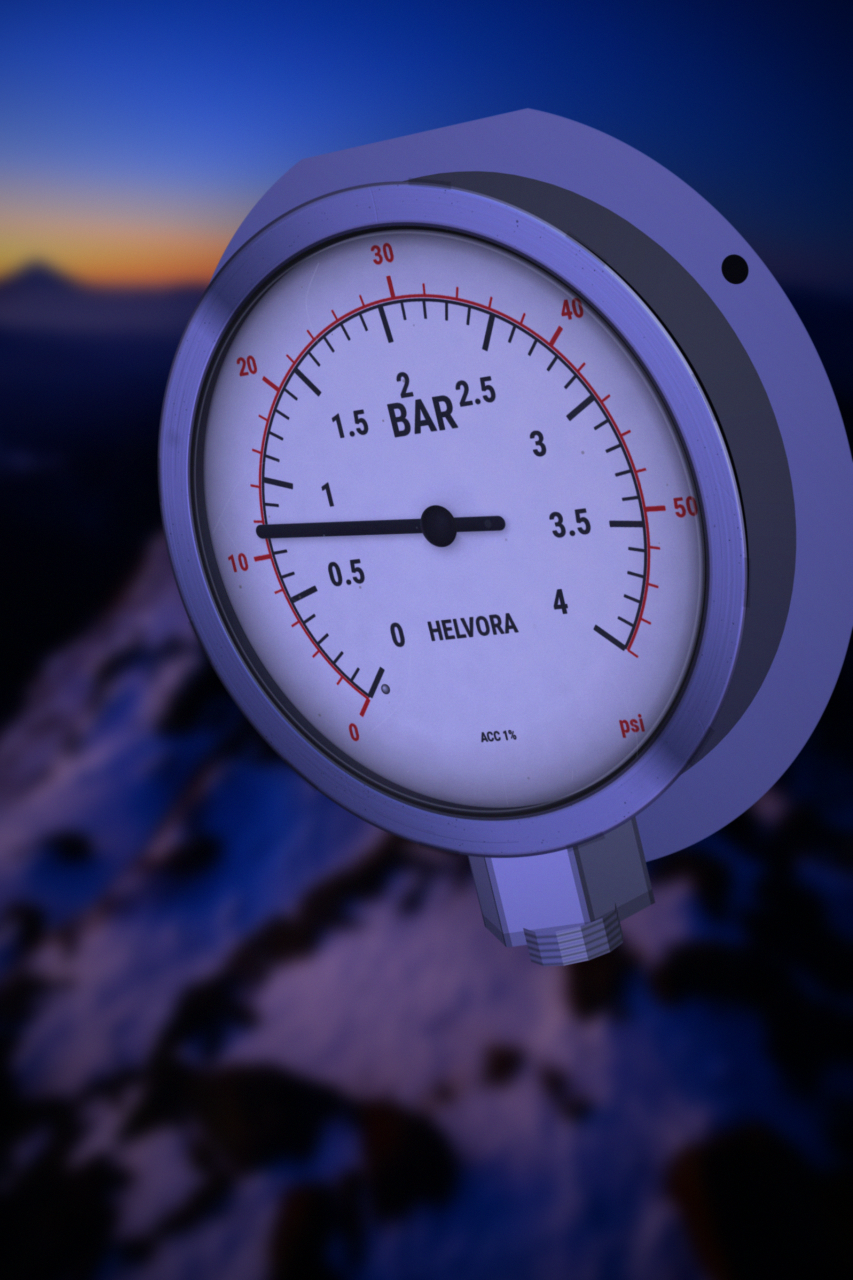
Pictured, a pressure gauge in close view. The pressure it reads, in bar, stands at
0.8 bar
